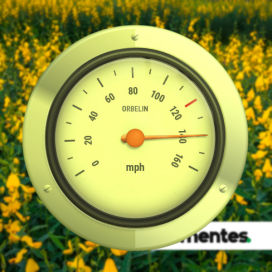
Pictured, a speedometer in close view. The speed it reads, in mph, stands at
140 mph
